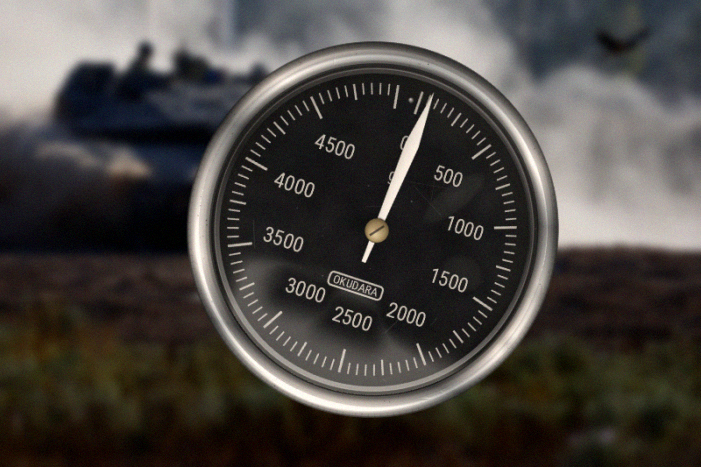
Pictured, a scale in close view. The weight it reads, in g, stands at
50 g
